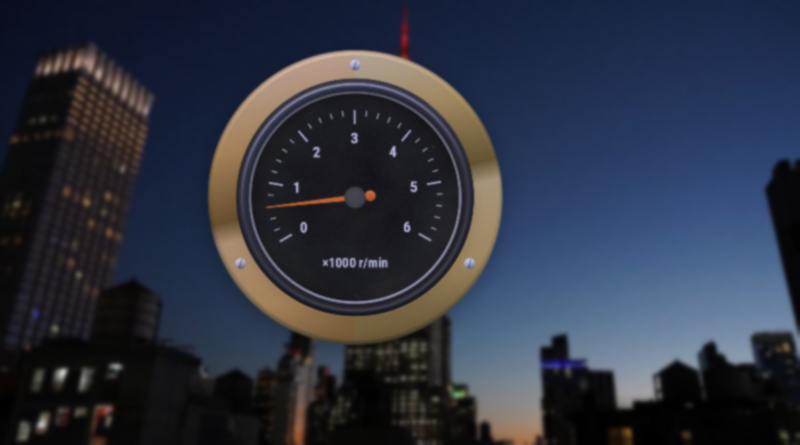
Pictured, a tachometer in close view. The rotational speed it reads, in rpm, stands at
600 rpm
